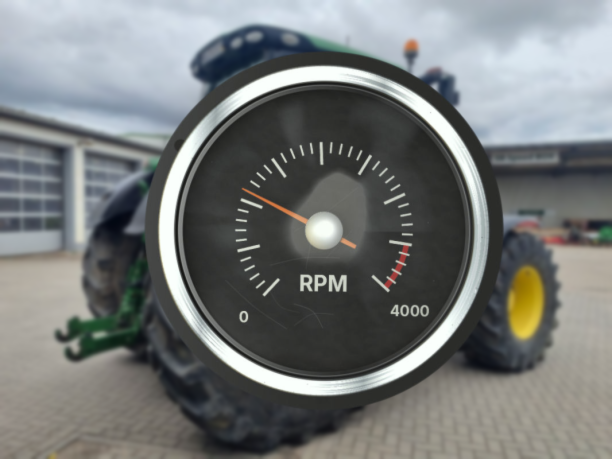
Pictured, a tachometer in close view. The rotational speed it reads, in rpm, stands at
1100 rpm
